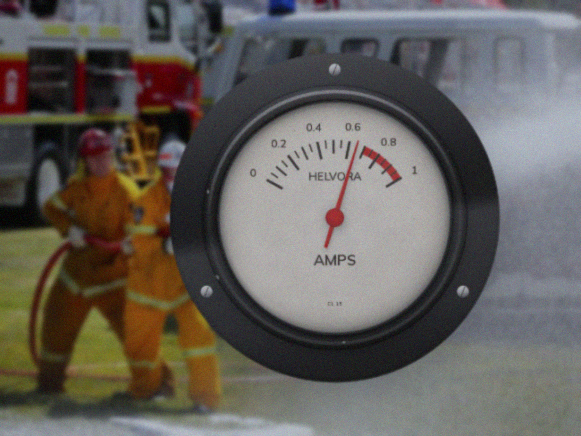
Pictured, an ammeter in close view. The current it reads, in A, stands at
0.65 A
